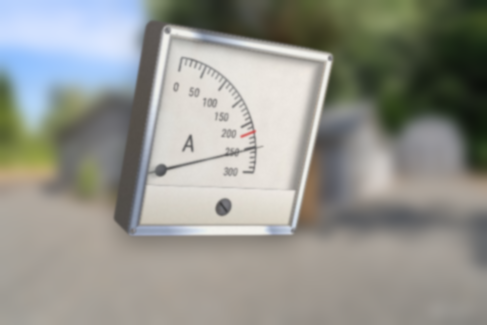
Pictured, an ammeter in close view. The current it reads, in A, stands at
250 A
